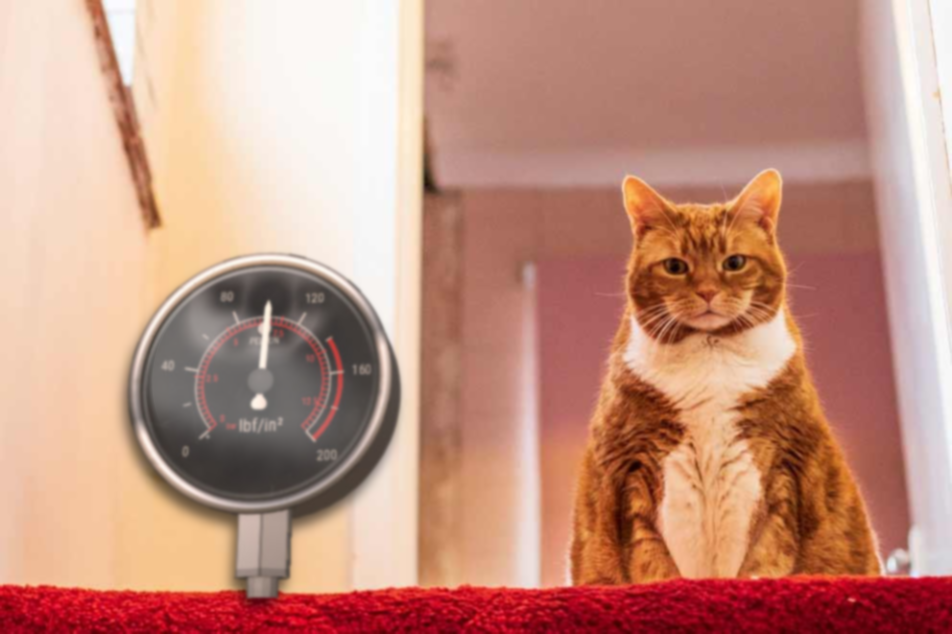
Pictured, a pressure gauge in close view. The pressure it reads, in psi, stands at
100 psi
